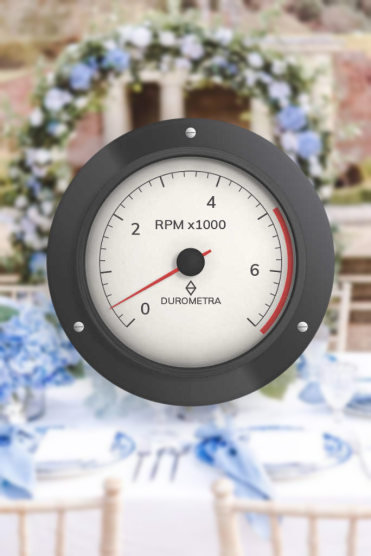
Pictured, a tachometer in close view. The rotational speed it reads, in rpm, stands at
400 rpm
